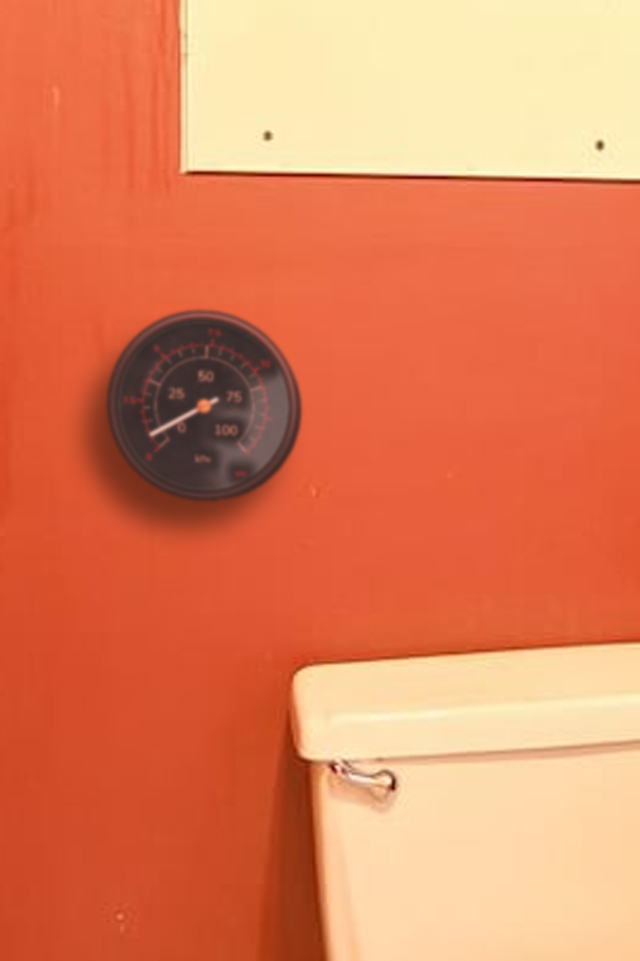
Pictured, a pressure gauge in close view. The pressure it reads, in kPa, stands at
5 kPa
